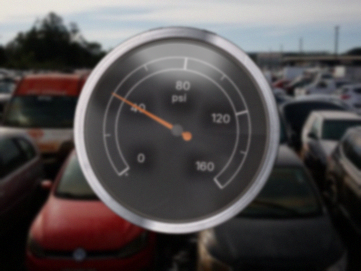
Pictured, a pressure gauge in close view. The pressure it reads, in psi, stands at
40 psi
